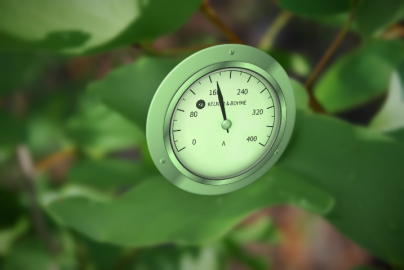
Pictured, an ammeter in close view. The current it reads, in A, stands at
170 A
